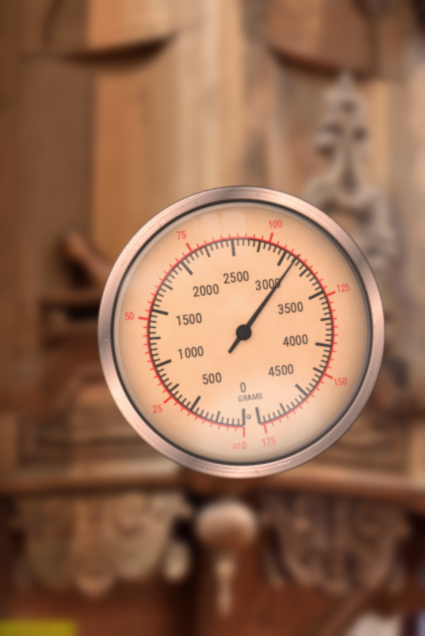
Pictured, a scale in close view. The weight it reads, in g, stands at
3100 g
